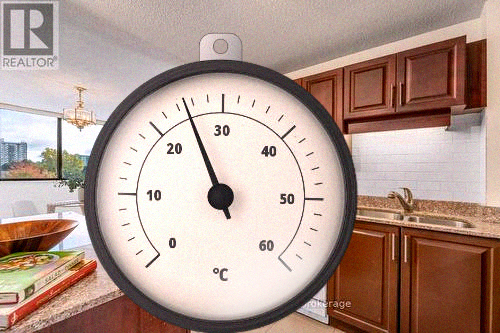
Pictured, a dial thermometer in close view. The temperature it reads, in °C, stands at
25 °C
